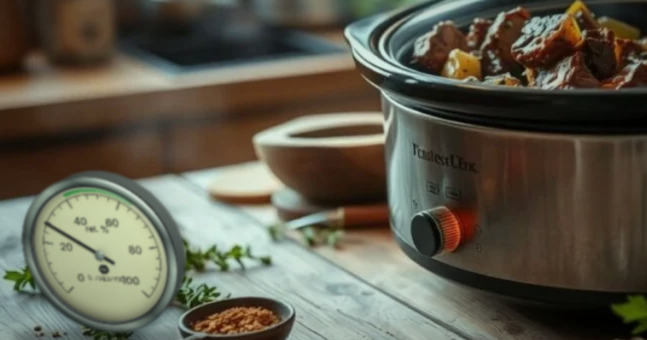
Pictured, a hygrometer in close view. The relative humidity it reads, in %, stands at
28 %
